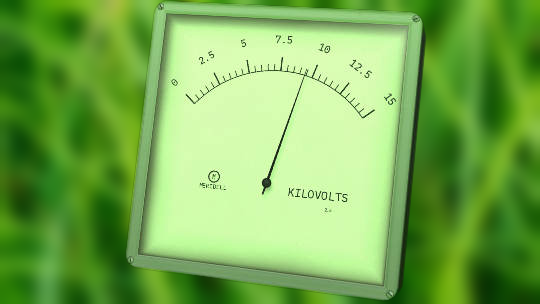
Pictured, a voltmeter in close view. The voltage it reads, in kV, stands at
9.5 kV
